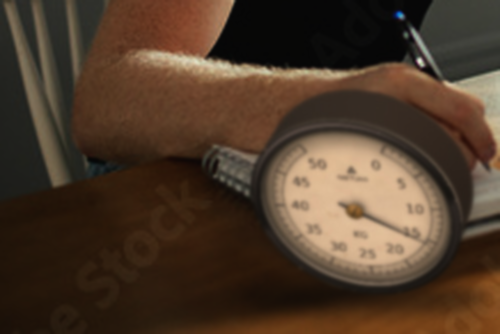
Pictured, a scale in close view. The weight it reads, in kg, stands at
15 kg
